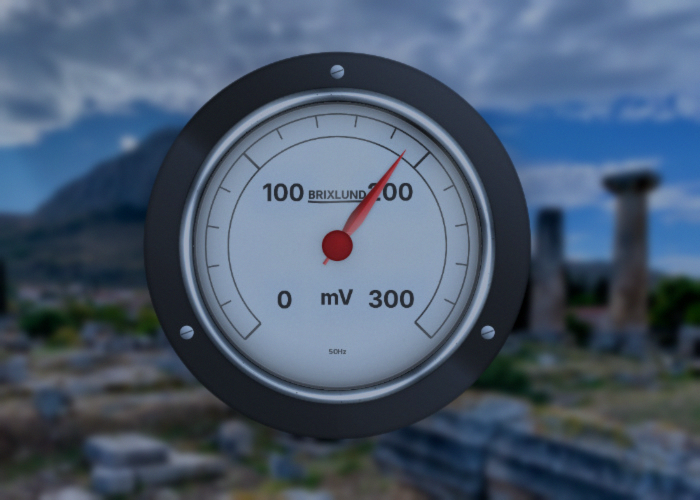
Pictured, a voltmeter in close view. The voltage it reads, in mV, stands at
190 mV
